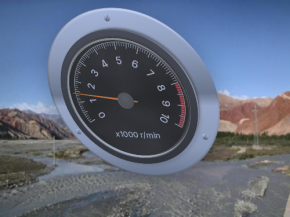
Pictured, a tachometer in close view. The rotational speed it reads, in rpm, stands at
1500 rpm
